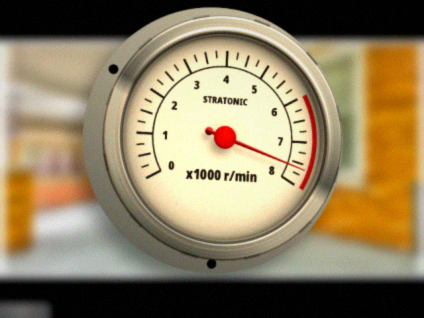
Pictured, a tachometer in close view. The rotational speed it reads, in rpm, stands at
7625 rpm
